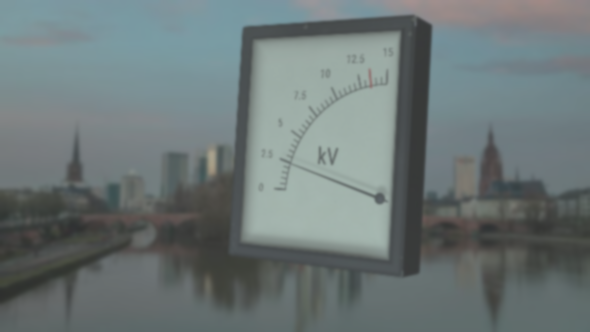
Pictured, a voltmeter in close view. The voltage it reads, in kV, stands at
2.5 kV
